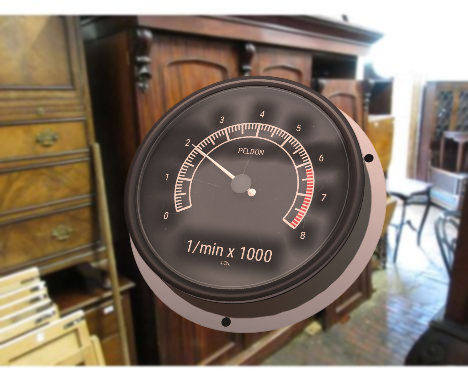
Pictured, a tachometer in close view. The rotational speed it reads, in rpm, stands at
2000 rpm
